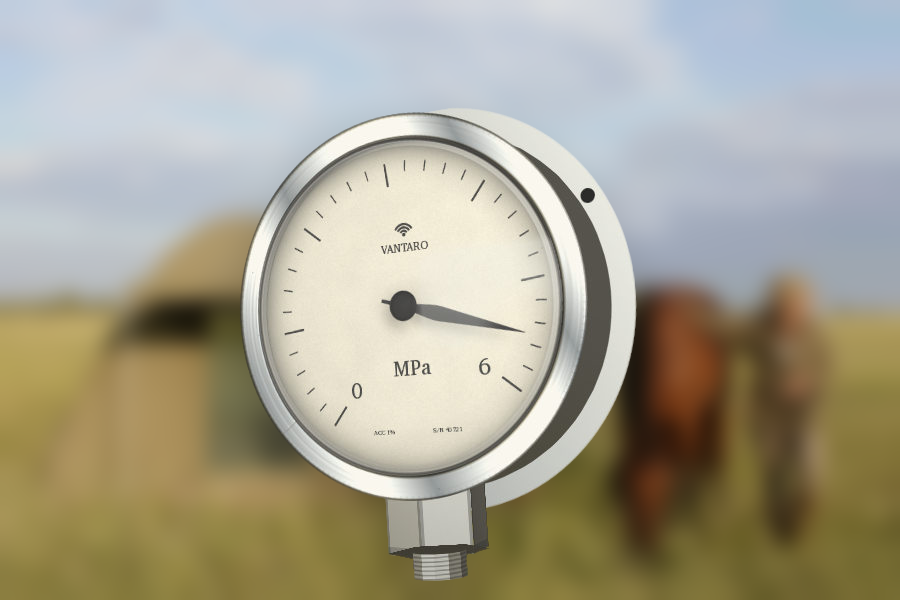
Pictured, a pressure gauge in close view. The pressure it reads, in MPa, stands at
5.5 MPa
